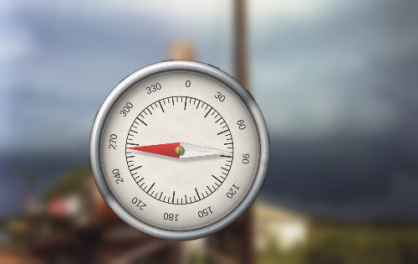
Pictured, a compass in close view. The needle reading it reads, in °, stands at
265 °
